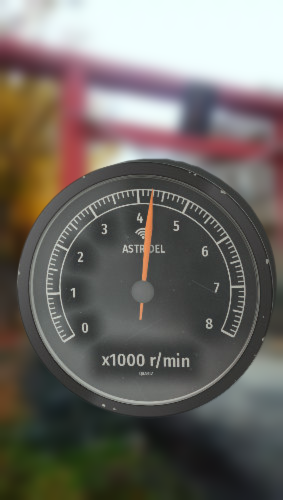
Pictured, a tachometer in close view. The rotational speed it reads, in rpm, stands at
4300 rpm
